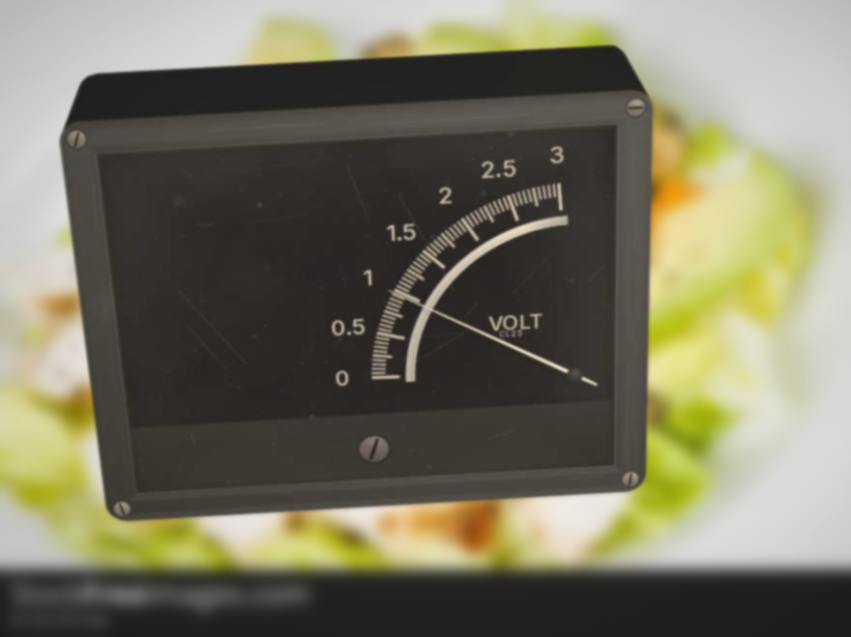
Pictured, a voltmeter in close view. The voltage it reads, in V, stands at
1 V
